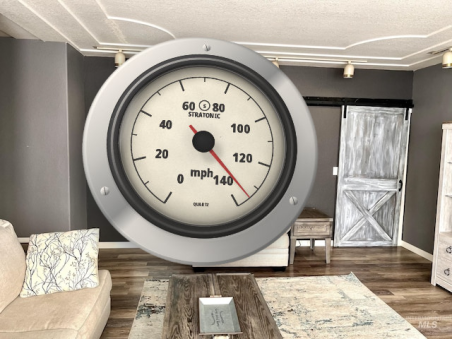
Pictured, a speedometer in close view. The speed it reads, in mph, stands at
135 mph
